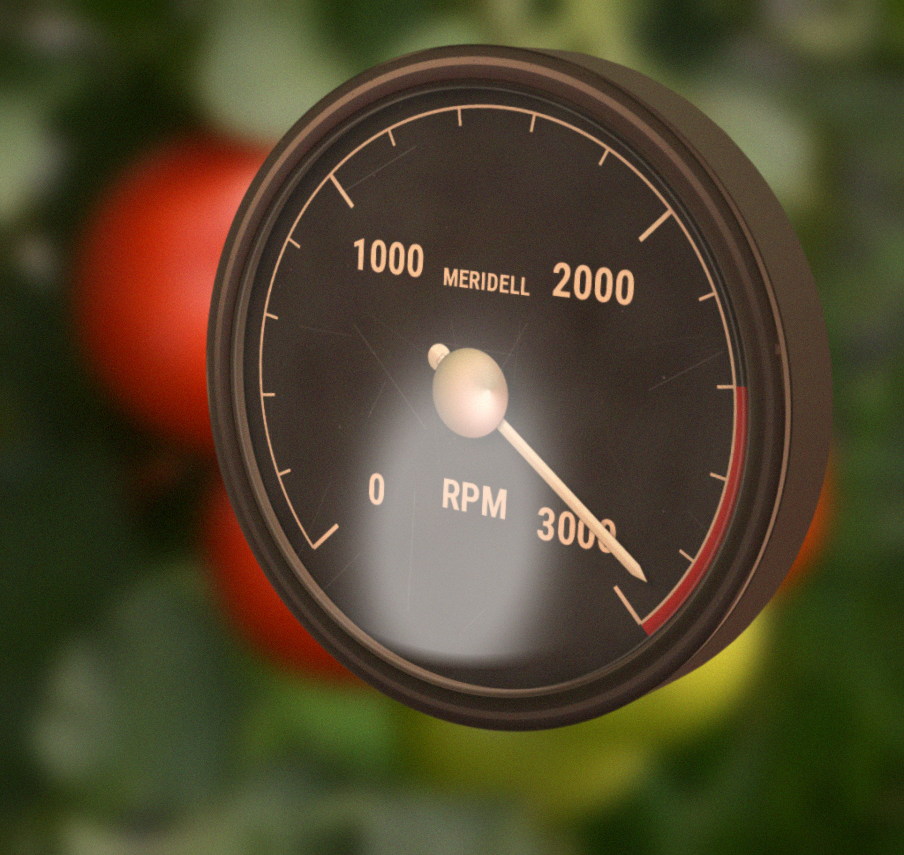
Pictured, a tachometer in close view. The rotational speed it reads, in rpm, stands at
2900 rpm
